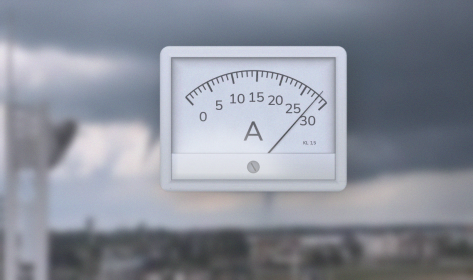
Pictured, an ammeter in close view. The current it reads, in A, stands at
28 A
